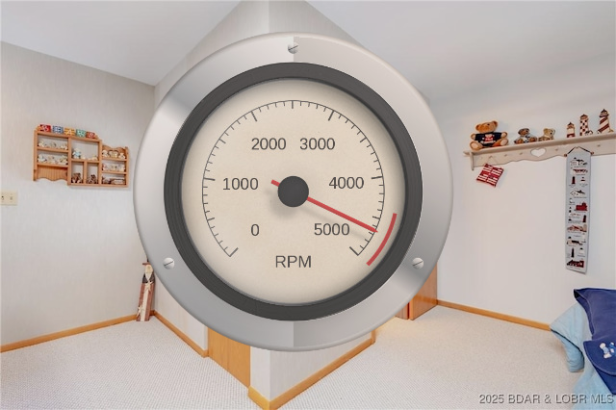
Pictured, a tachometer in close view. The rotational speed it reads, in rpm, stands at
4650 rpm
